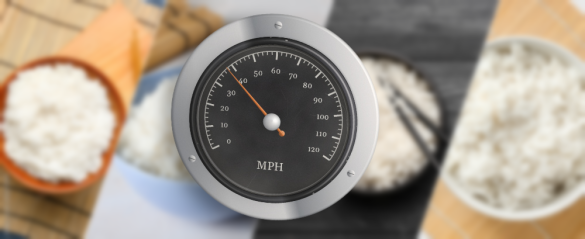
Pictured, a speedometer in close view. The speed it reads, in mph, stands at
38 mph
